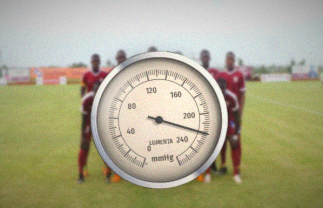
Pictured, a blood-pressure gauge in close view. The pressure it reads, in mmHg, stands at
220 mmHg
